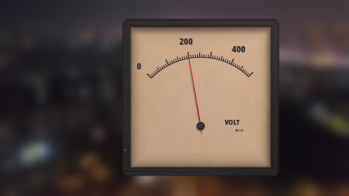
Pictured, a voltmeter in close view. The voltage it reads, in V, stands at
200 V
